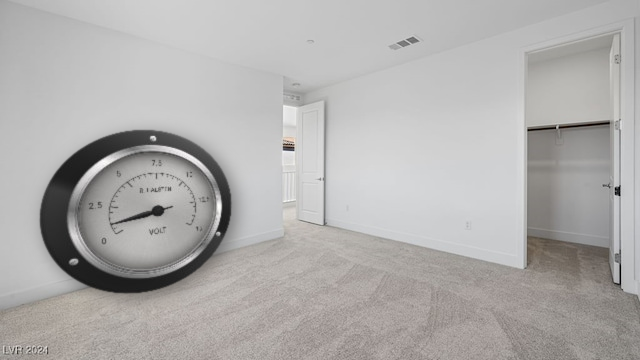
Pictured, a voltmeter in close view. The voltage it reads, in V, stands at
1 V
